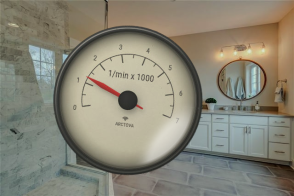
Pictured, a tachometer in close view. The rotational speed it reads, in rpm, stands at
1250 rpm
